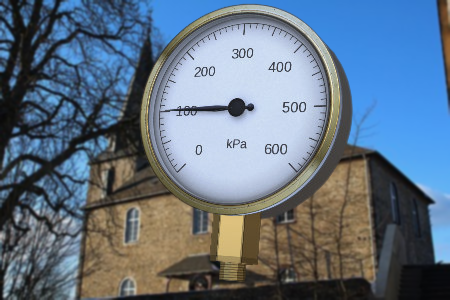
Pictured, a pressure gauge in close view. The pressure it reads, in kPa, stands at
100 kPa
